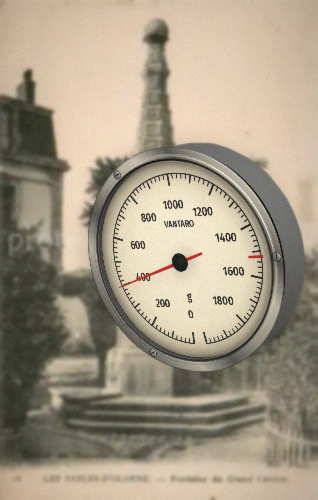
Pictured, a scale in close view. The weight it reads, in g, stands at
400 g
